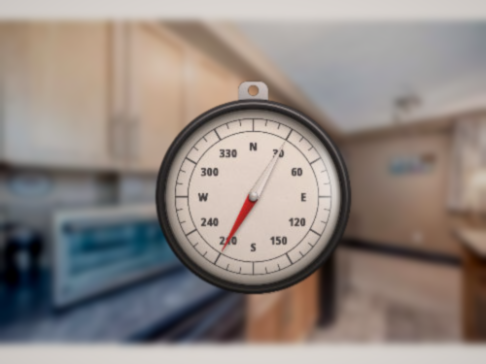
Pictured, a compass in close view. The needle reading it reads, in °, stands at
210 °
